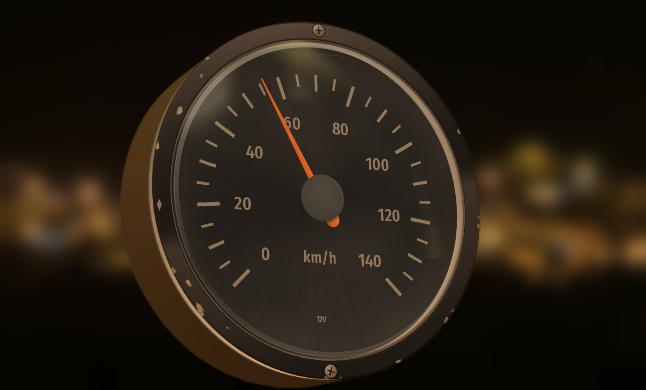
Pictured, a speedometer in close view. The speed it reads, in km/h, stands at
55 km/h
